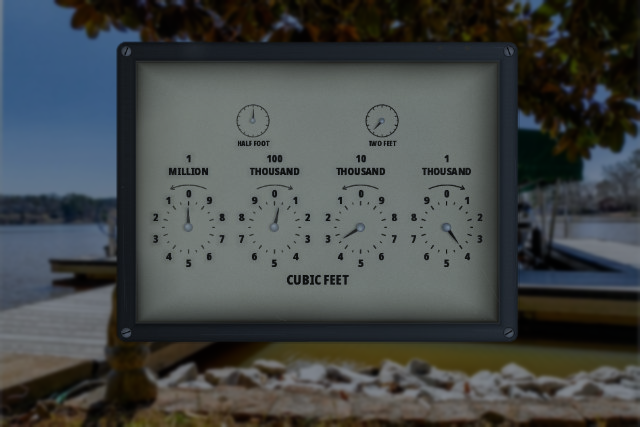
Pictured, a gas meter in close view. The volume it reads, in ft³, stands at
3400 ft³
